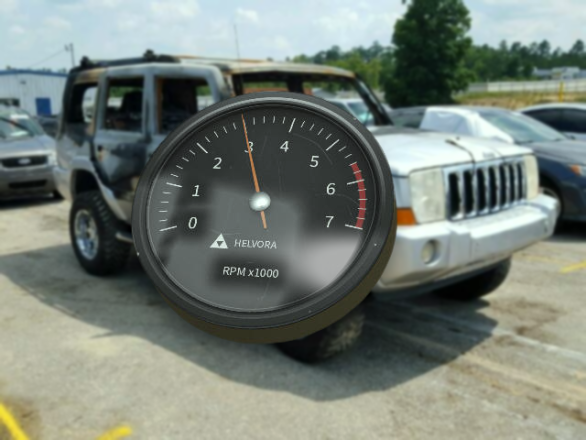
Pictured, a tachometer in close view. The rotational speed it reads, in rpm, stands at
3000 rpm
